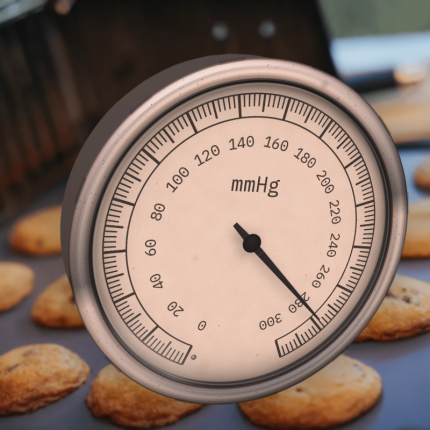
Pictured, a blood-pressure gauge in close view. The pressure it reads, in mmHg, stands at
278 mmHg
